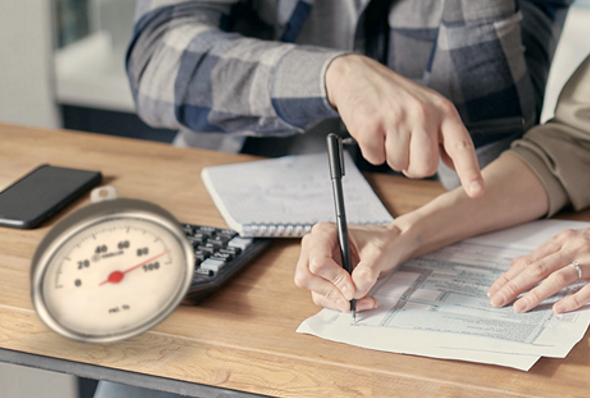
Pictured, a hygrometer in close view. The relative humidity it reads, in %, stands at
90 %
